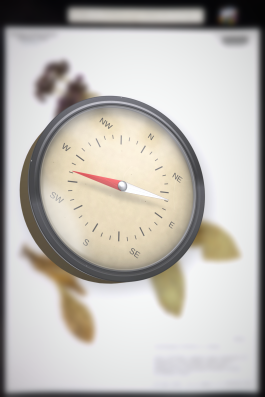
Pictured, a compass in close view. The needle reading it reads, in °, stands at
250 °
